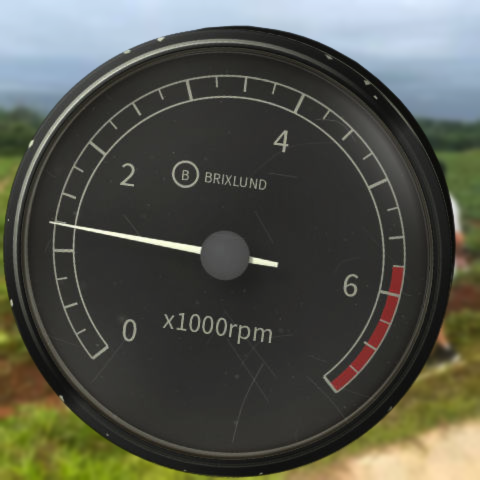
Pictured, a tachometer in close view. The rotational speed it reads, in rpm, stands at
1250 rpm
